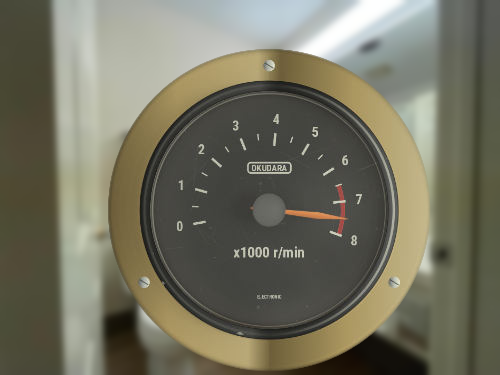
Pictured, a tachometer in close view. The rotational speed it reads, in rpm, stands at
7500 rpm
